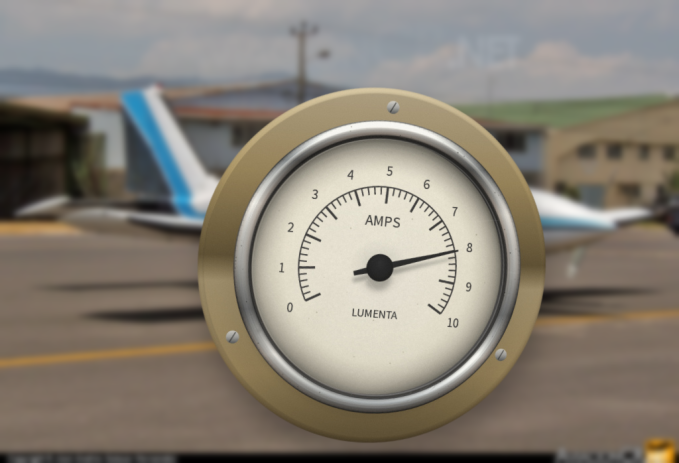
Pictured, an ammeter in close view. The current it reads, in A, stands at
8 A
